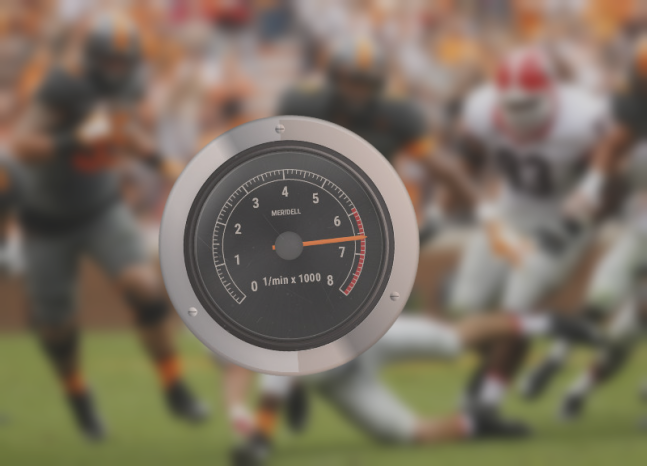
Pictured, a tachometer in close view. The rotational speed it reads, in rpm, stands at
6600 rpm
